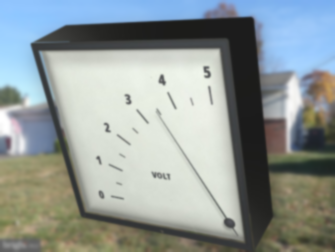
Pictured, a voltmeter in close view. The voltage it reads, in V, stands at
3.5 V
